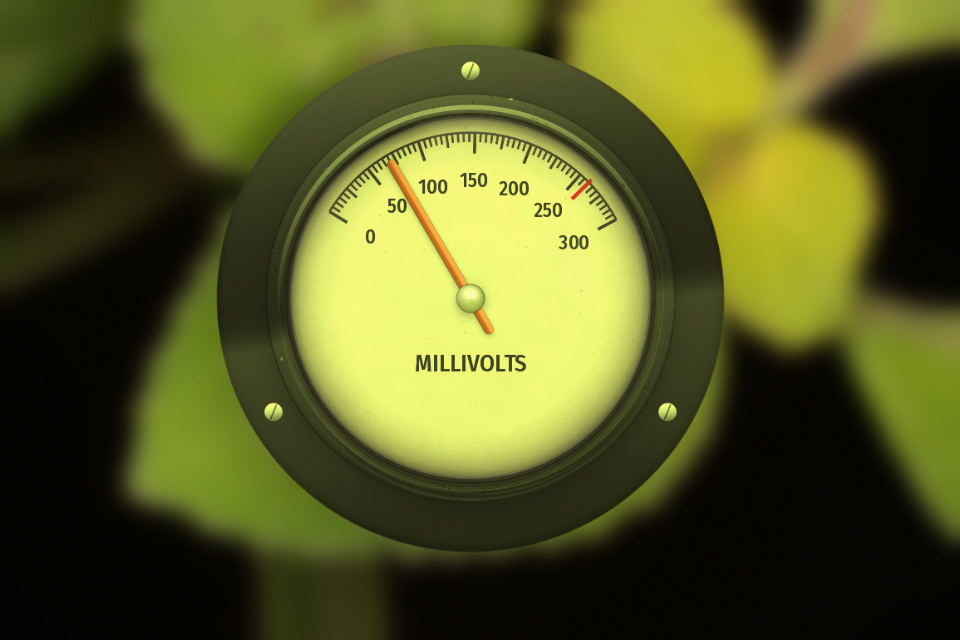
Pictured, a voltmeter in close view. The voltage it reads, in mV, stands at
70 mV
